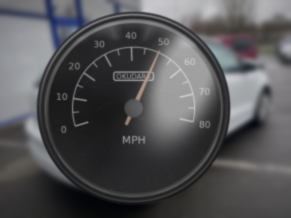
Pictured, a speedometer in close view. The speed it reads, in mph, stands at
50 mph
